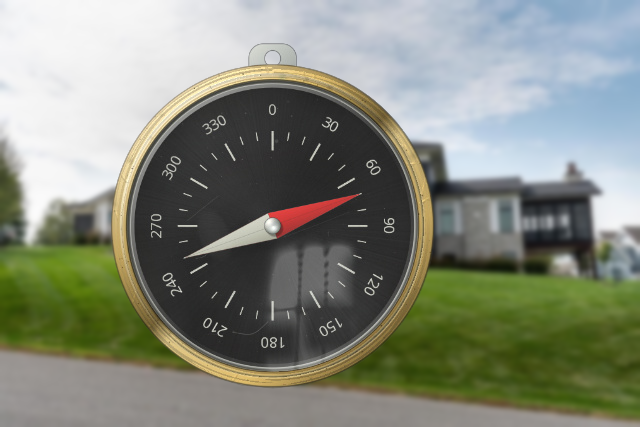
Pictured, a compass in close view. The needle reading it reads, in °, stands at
70 °
